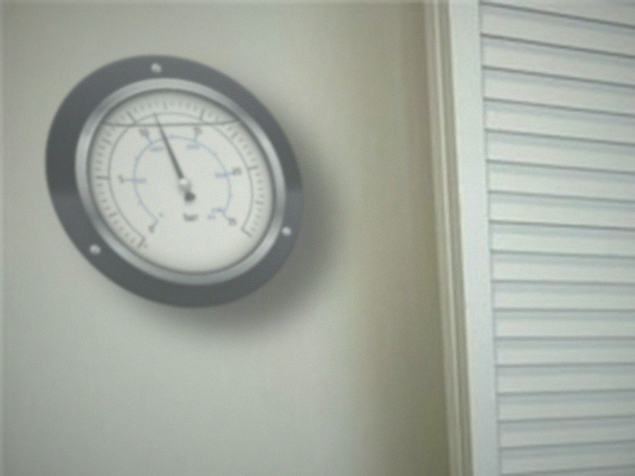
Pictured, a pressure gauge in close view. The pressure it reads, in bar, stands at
11.5 bar
